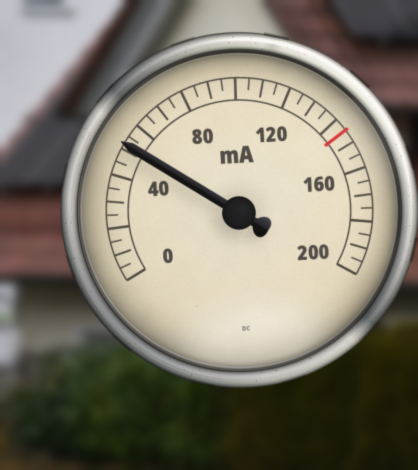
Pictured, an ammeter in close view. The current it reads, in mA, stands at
52.5 mA
